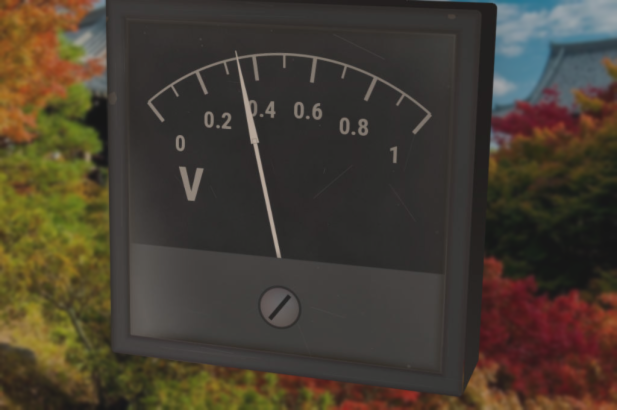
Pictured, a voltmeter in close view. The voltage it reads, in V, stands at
0.35 V
